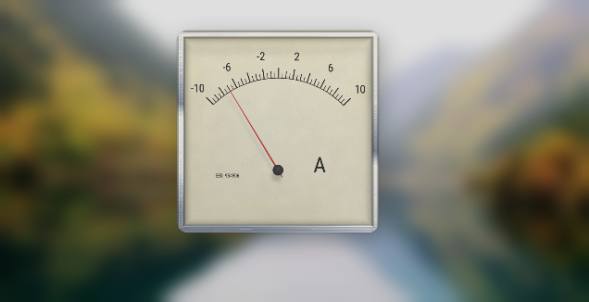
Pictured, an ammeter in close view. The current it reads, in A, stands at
-7 A
